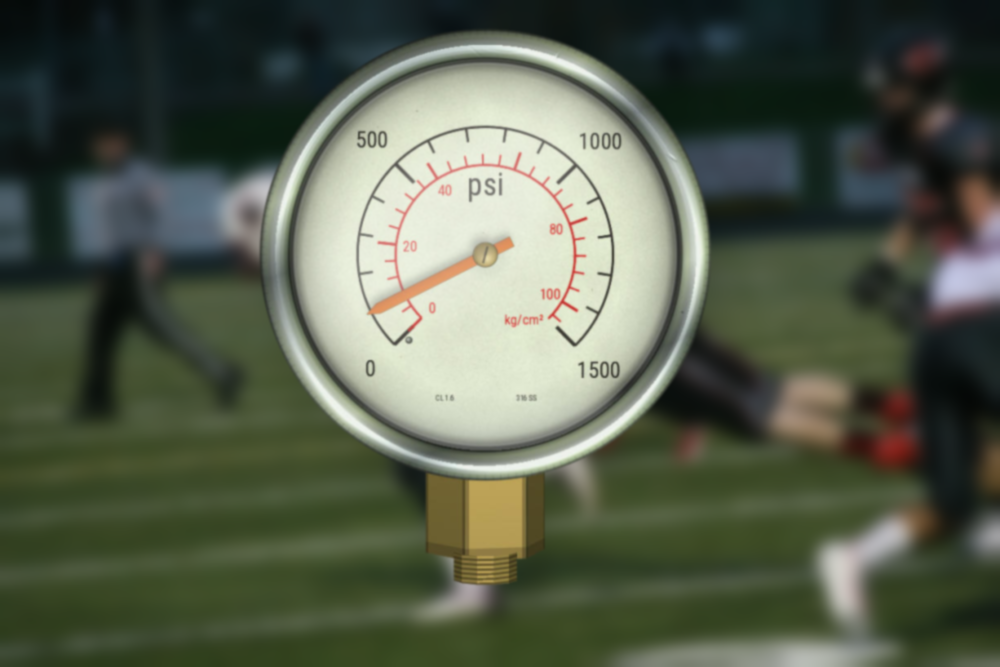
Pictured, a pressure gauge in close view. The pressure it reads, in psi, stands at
100 psi
